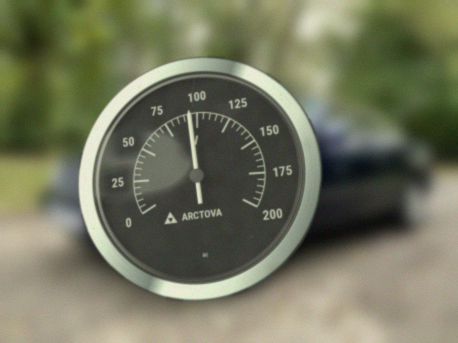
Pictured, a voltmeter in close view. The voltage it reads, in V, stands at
95 V
